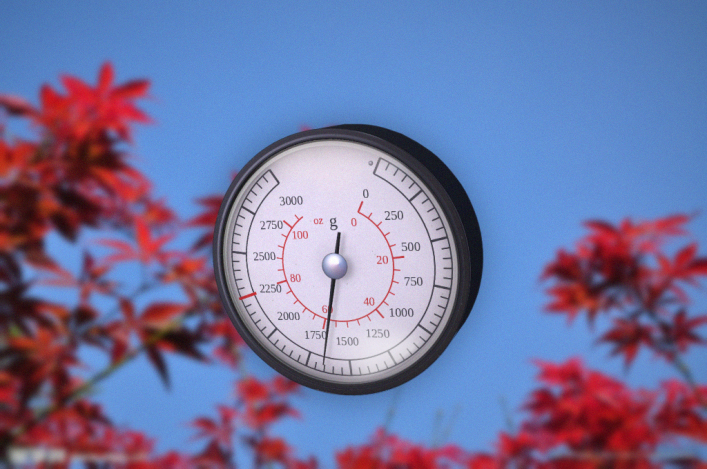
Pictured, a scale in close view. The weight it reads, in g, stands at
1650 g
